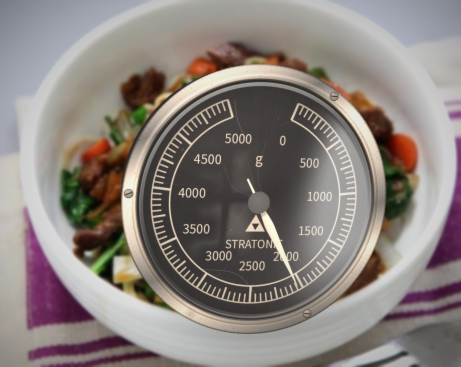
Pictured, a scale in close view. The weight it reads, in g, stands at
2050 g
